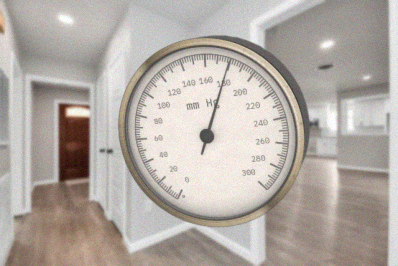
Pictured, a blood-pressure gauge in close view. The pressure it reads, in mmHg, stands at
180 mmHg
